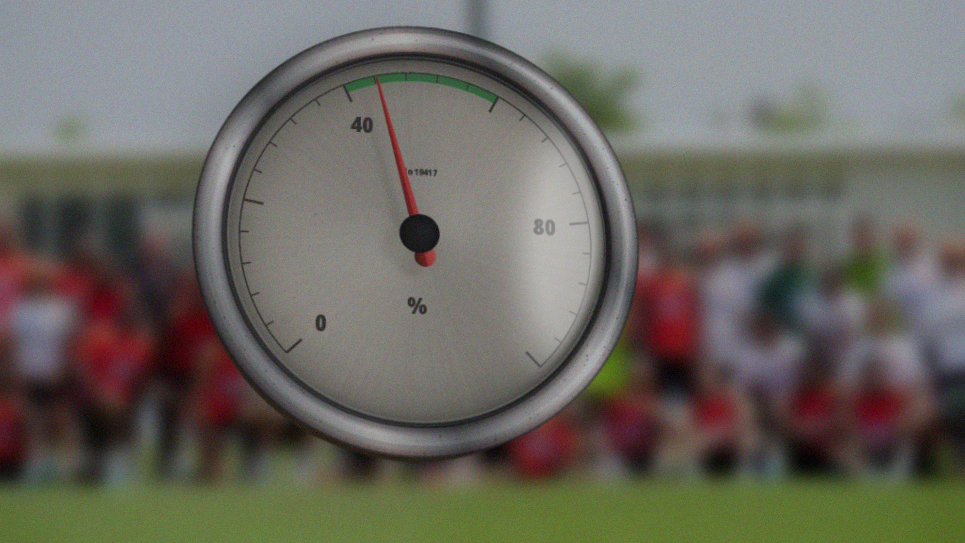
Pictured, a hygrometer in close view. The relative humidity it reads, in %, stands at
44 %
